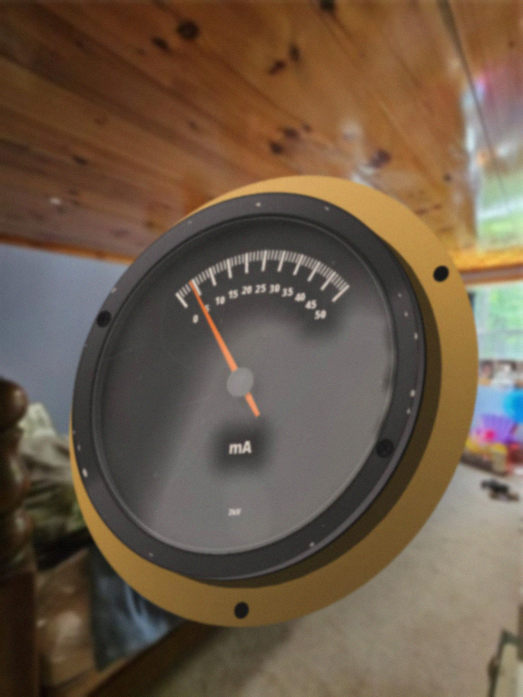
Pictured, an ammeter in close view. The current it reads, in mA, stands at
5 mA
